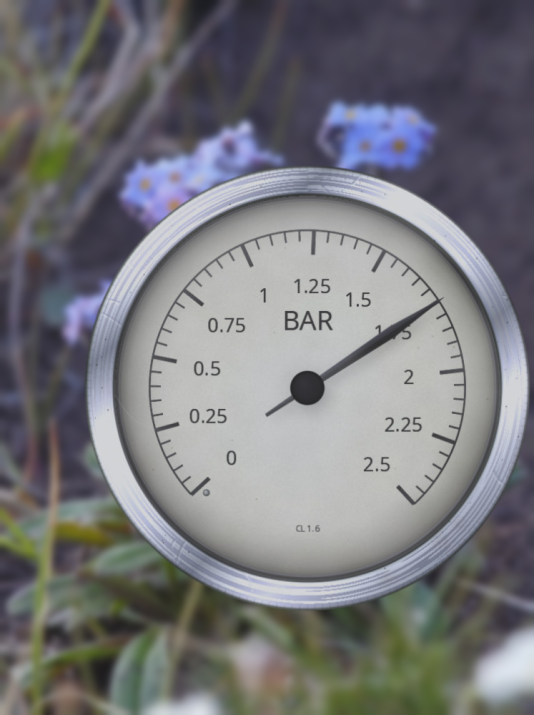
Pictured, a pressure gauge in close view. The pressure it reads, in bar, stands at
1.75 bar
